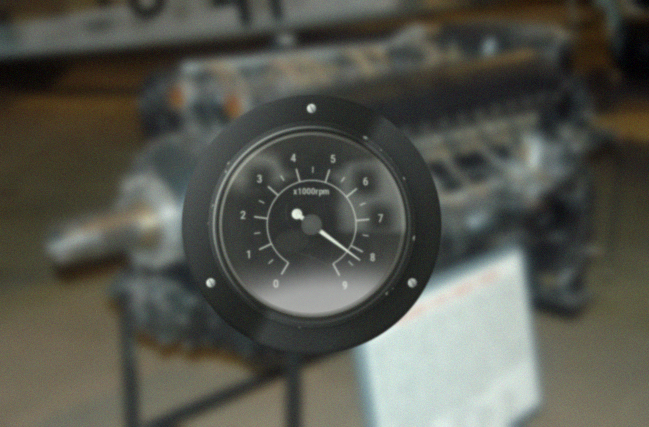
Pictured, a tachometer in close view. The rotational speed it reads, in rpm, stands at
8250 rpm
